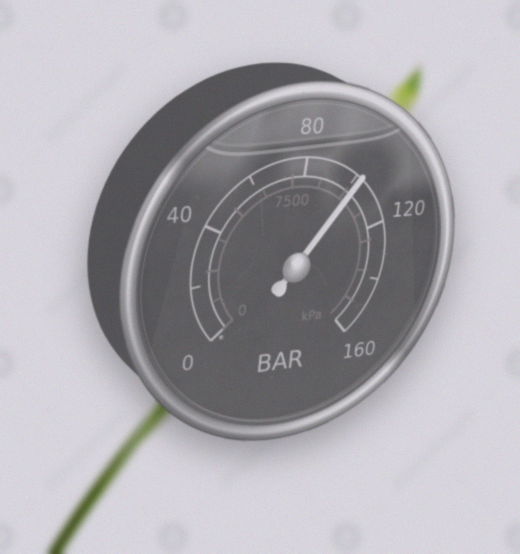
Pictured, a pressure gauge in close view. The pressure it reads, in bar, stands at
100 bar
